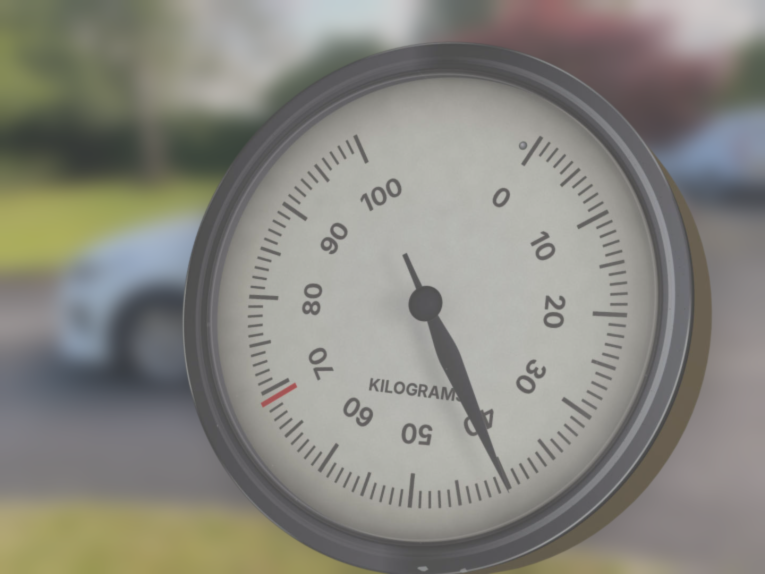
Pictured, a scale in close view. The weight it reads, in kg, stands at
40 kg
